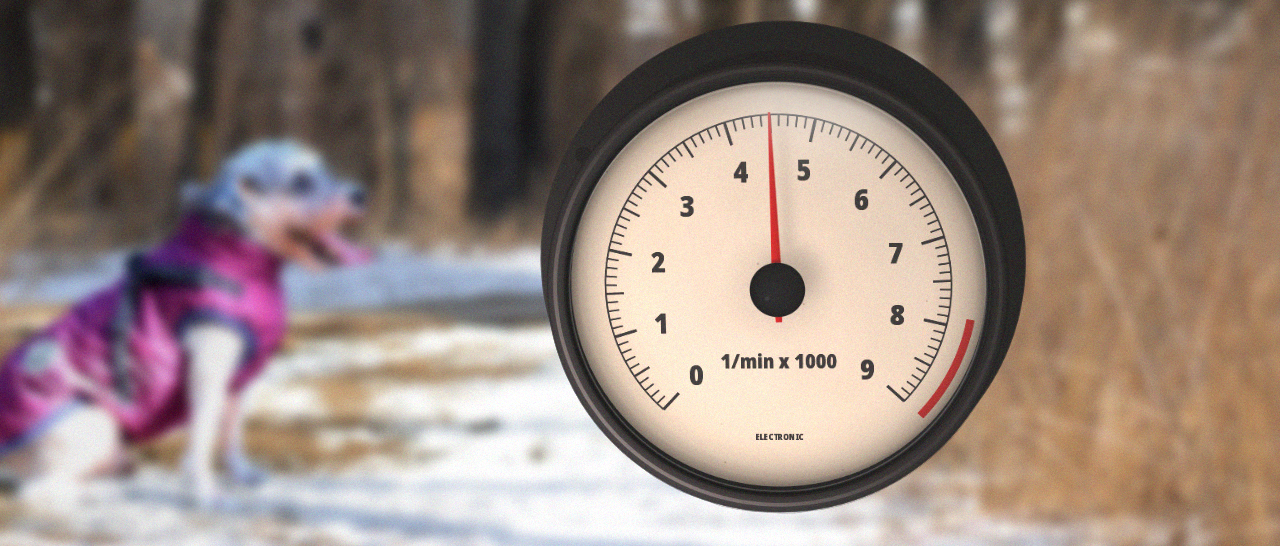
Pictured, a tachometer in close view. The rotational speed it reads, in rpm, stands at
4500 rpm
